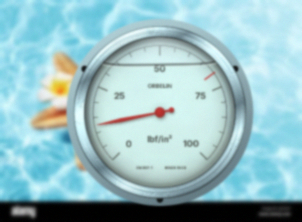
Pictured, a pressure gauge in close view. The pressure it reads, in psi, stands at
12.5 psi
